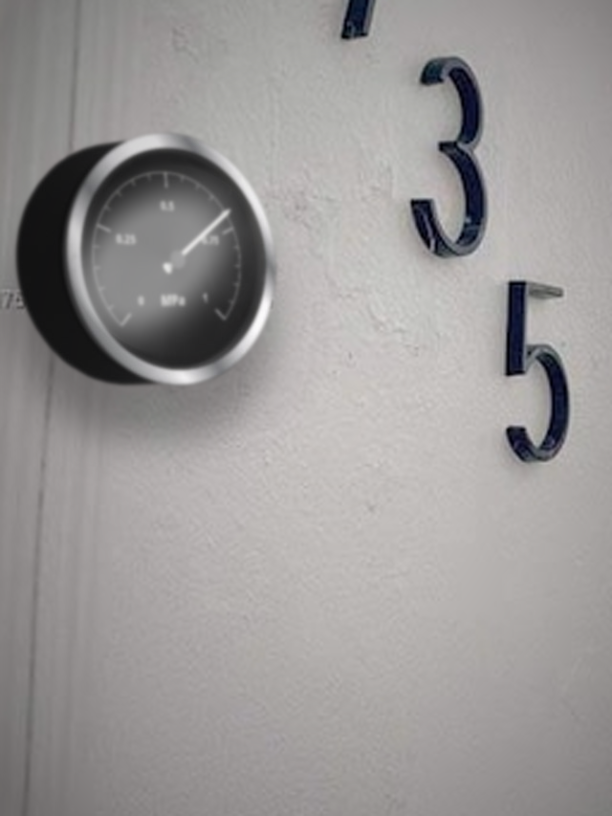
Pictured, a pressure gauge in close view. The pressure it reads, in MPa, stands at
0.7 MPa
